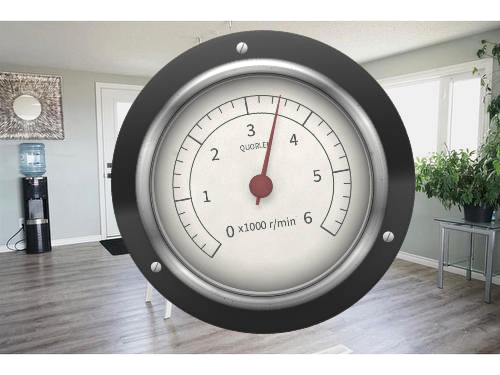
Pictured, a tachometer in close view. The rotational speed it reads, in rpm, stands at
3500 rpm
